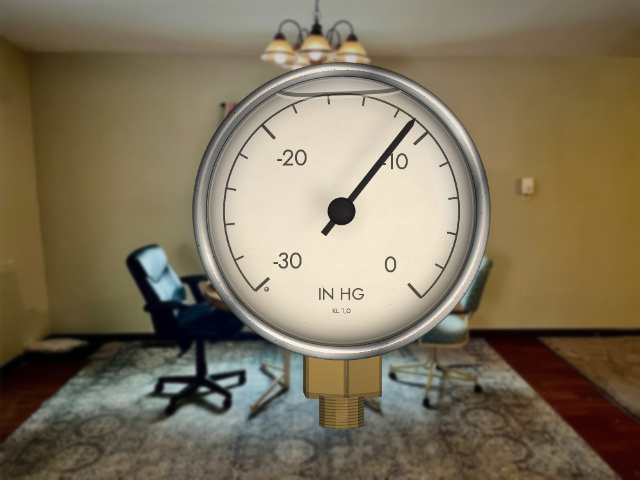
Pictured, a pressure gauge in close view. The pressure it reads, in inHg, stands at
-11 inHg
